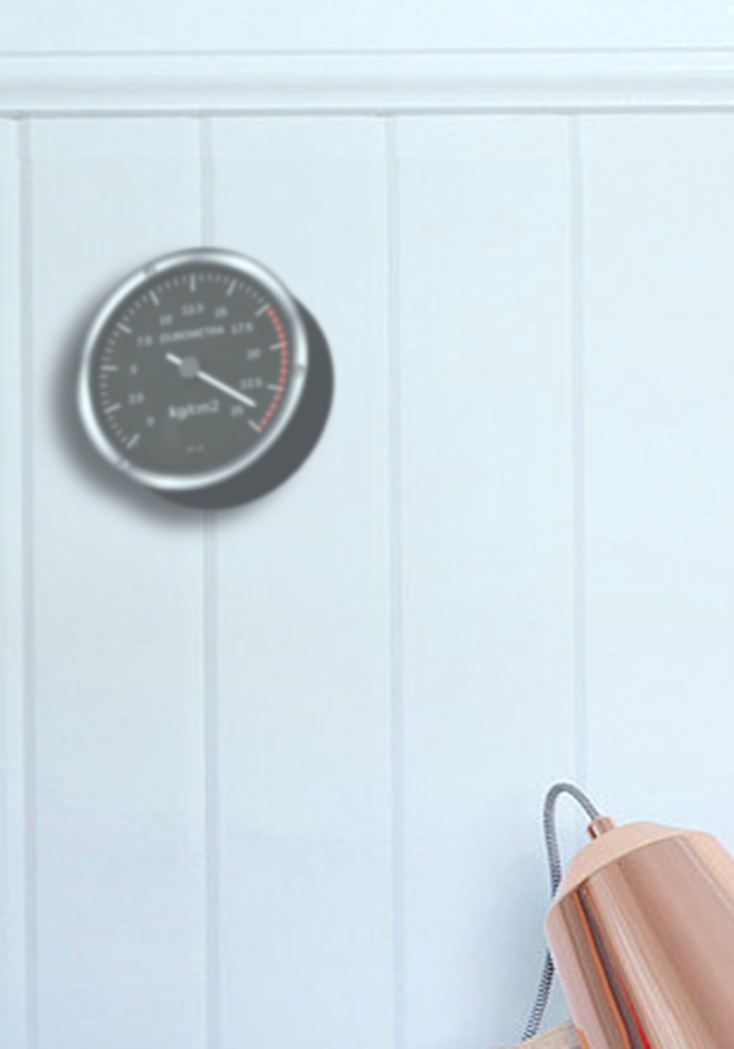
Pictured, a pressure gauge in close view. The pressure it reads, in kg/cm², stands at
24 kg/cm²
